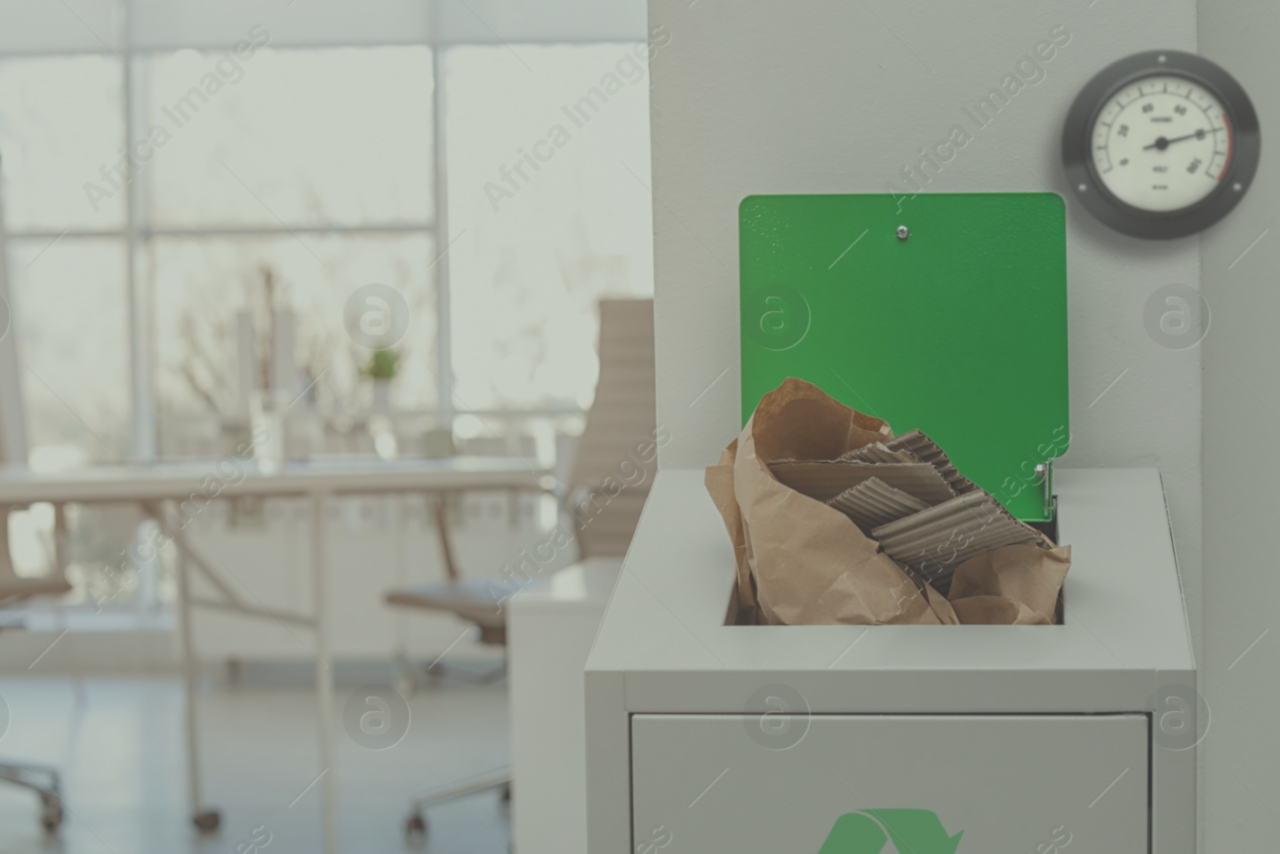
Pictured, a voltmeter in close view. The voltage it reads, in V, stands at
80 V
